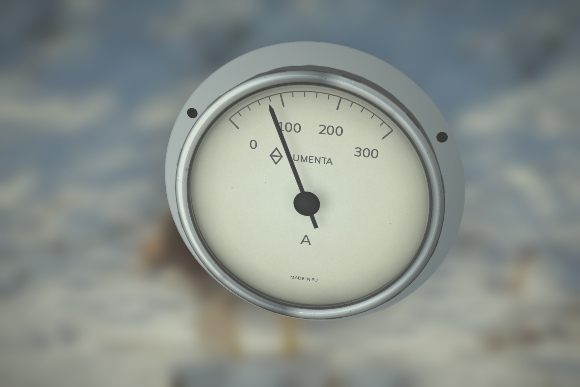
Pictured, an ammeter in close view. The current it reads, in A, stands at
80 A
